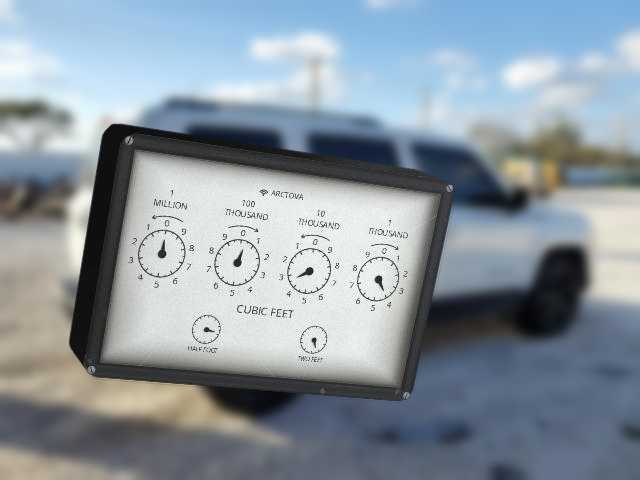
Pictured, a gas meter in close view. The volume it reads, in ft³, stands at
3400 ft³
